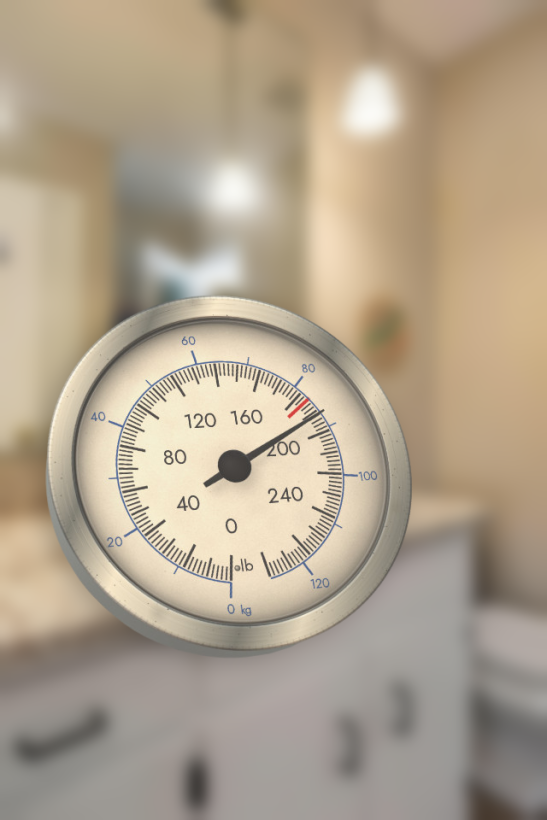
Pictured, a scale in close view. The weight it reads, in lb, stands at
192 lb
